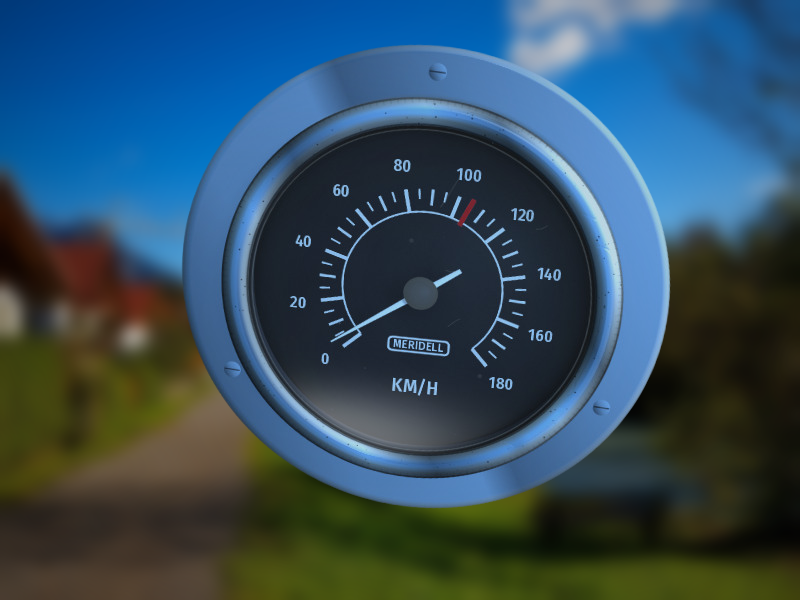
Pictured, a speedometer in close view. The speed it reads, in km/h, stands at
5 km/h
